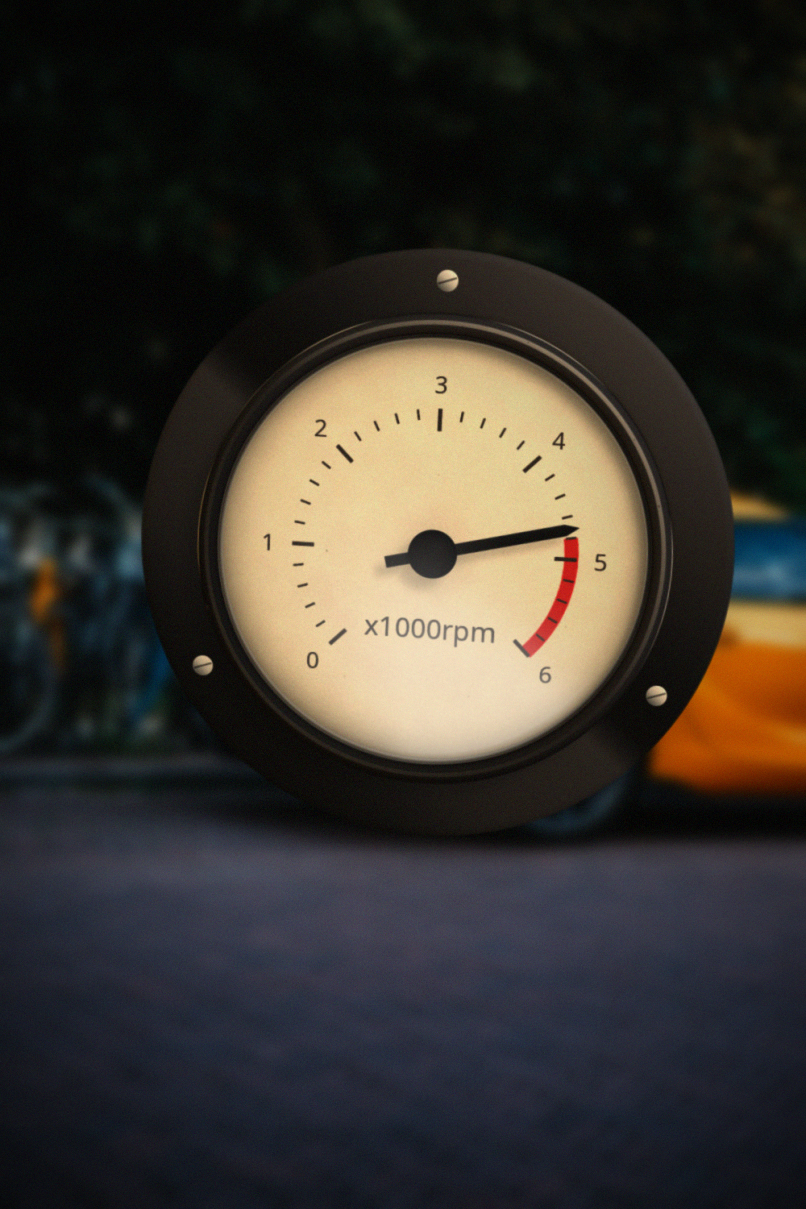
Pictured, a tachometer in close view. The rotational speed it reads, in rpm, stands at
4700 rpm
